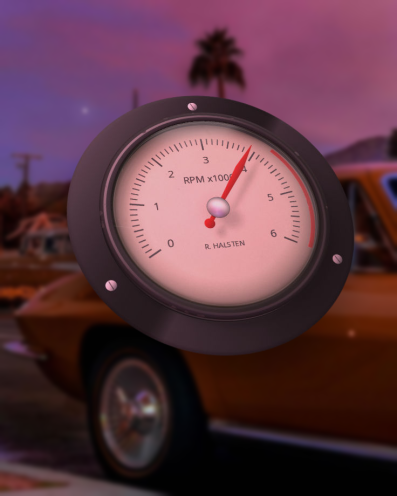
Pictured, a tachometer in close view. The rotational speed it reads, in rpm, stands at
3900 rpm
